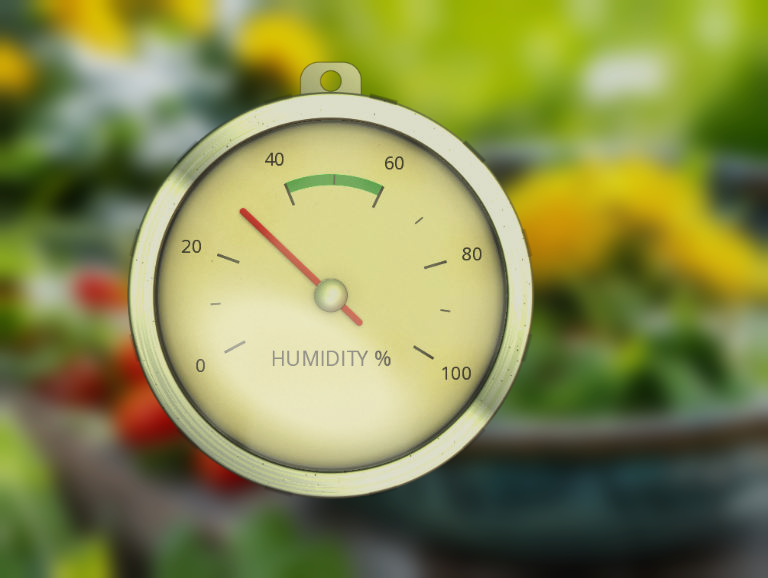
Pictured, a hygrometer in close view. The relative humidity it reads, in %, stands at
30 %
